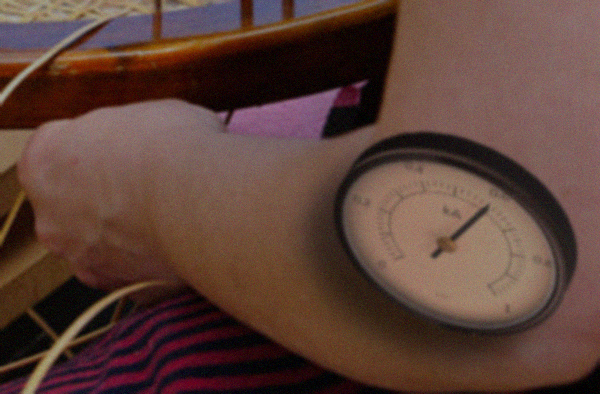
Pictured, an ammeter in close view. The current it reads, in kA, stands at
0.6 kA
